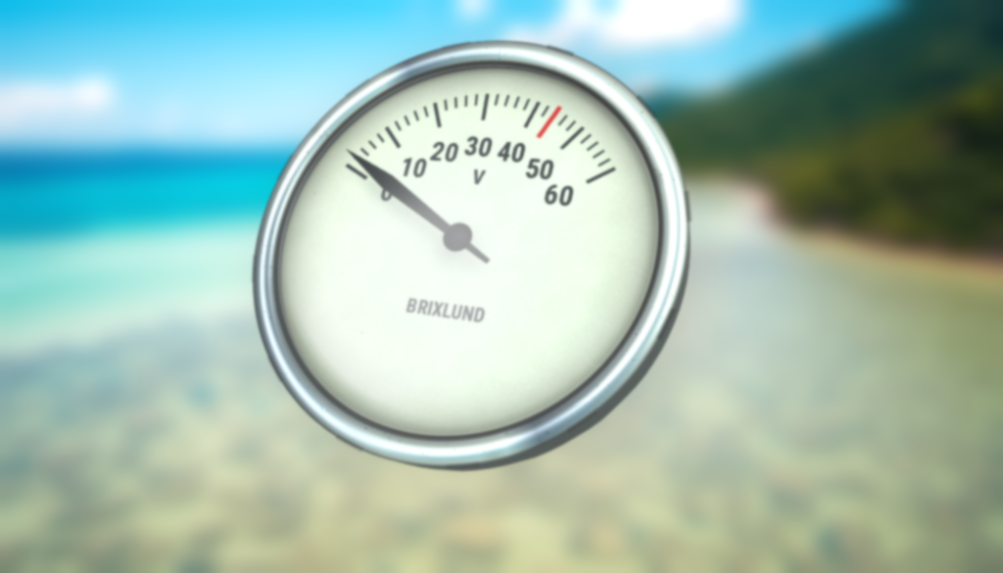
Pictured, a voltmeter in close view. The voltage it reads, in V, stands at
2 V
